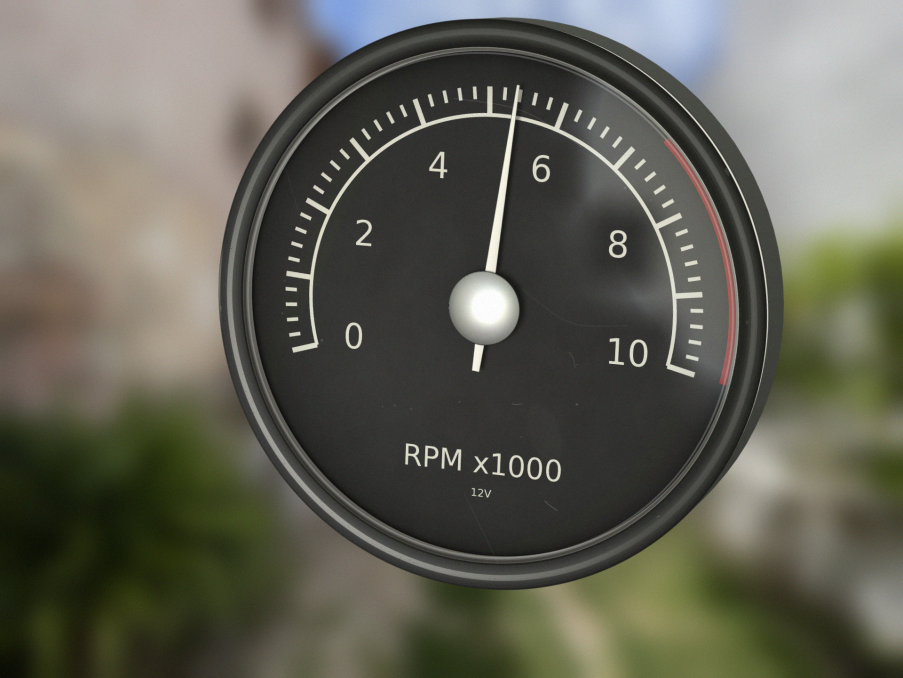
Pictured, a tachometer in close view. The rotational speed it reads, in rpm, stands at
5400 rpm
